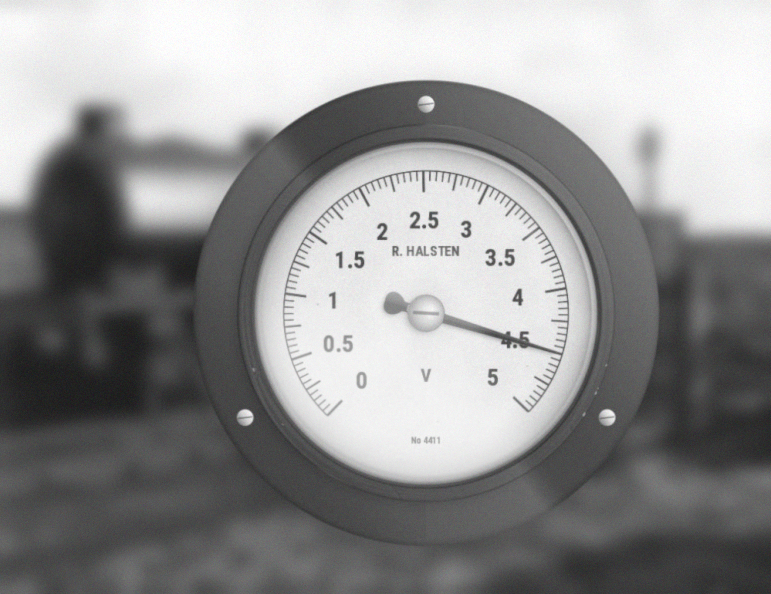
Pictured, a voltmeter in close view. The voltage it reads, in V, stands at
4.5 V
